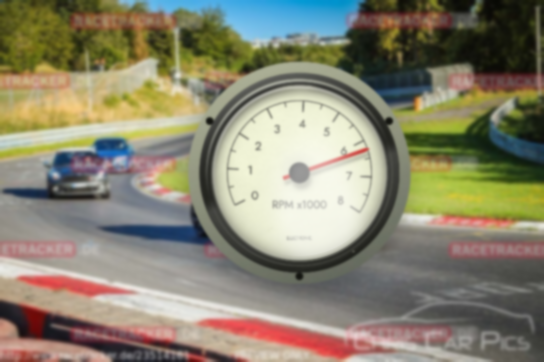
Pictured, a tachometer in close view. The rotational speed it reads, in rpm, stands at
6250 rpm
